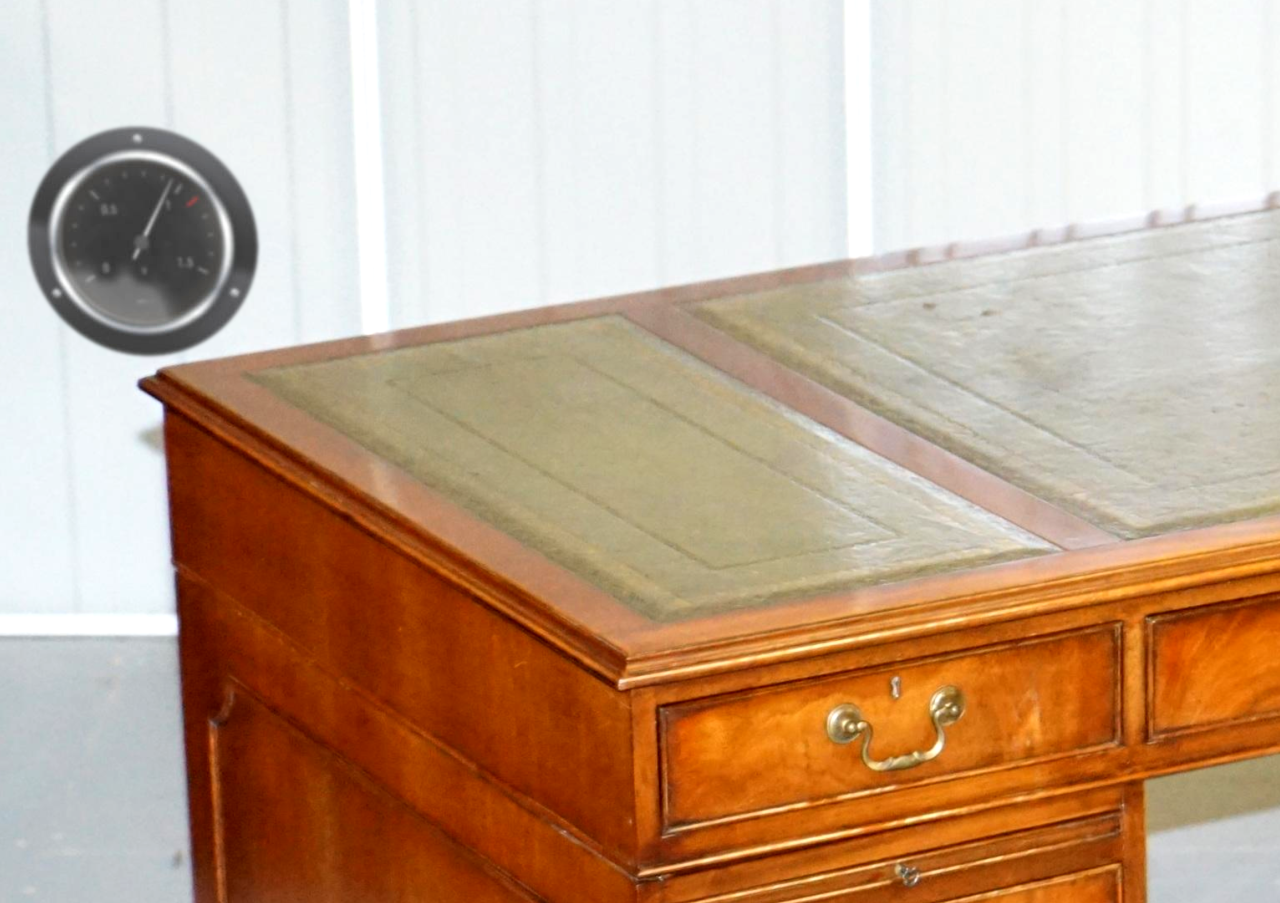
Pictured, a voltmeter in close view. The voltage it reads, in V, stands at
0.95 V
